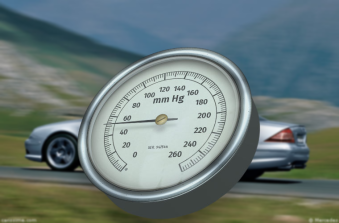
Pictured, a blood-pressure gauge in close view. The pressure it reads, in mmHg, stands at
50 mmHg
